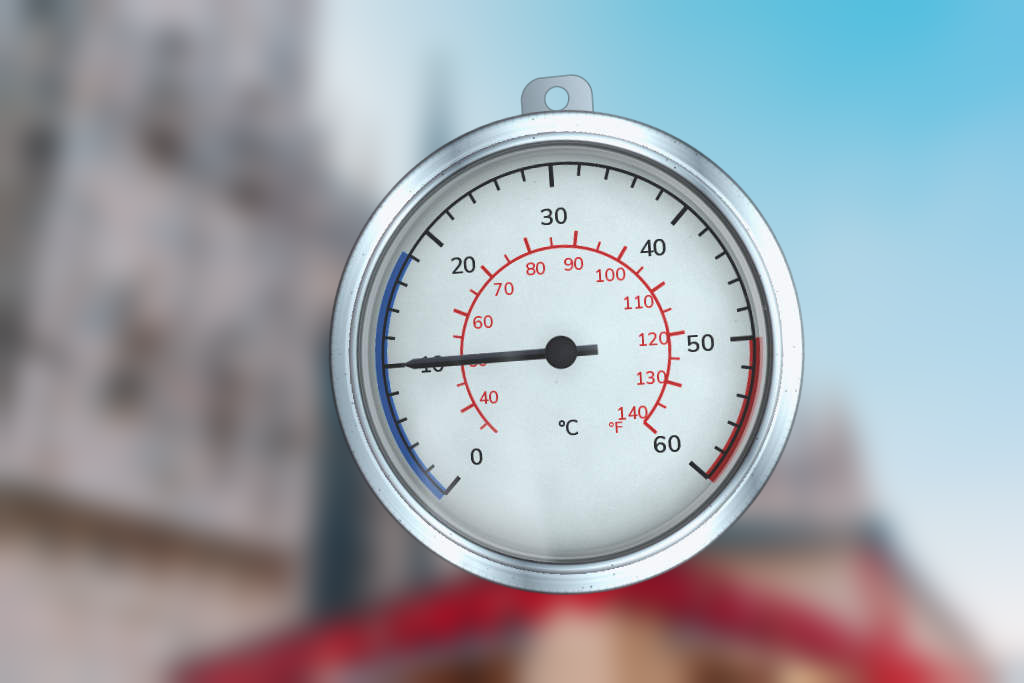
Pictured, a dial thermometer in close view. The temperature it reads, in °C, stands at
10 °C
